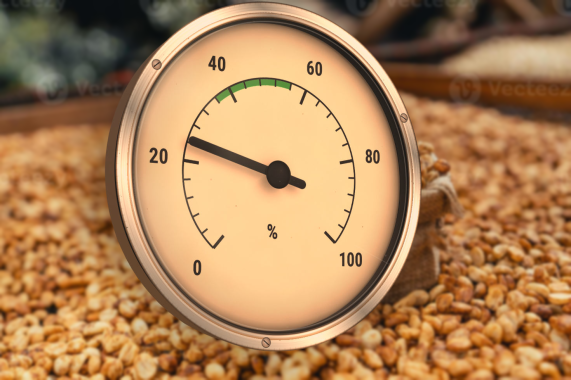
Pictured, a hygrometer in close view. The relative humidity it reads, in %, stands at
24 %
